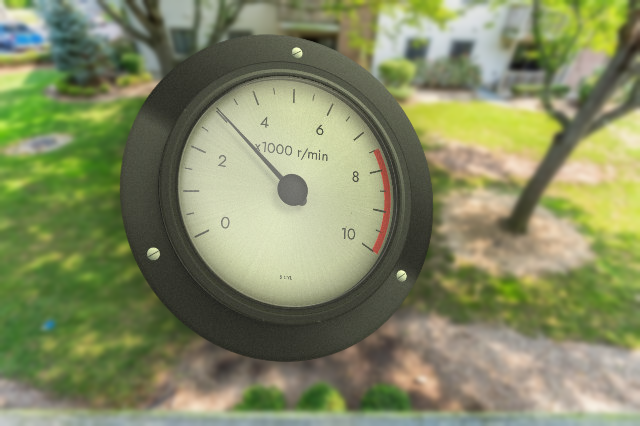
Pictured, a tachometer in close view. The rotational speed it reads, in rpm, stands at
3000 rpm
